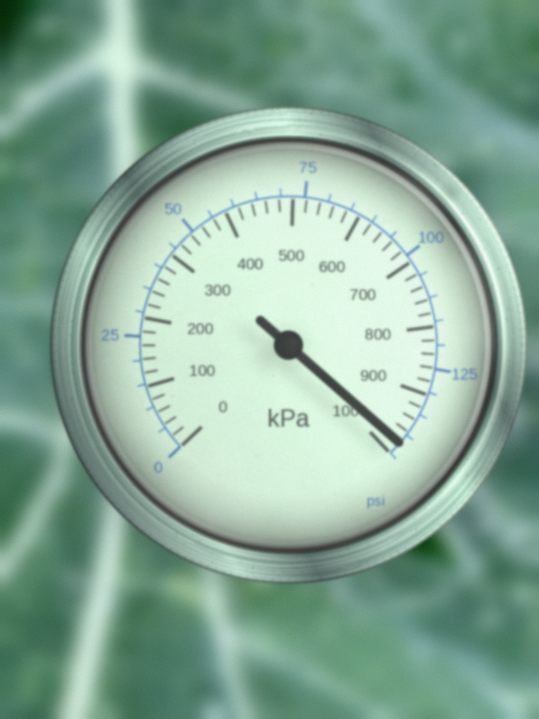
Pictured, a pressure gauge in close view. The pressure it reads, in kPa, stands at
980 kPa
